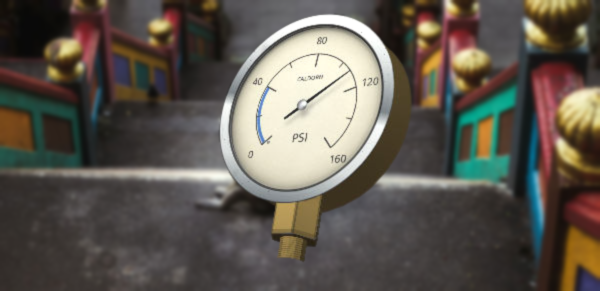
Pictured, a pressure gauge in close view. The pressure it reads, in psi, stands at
110 psi
